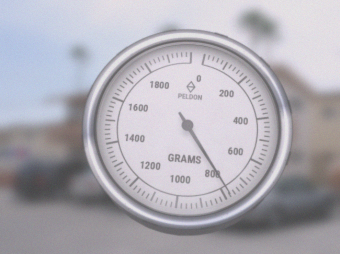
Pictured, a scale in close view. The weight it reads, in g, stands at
780 g
